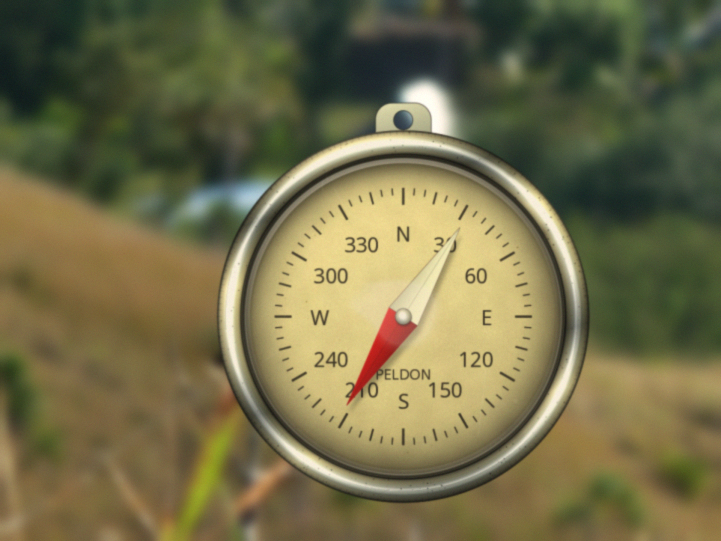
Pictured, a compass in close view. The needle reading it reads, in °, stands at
212.5 °
